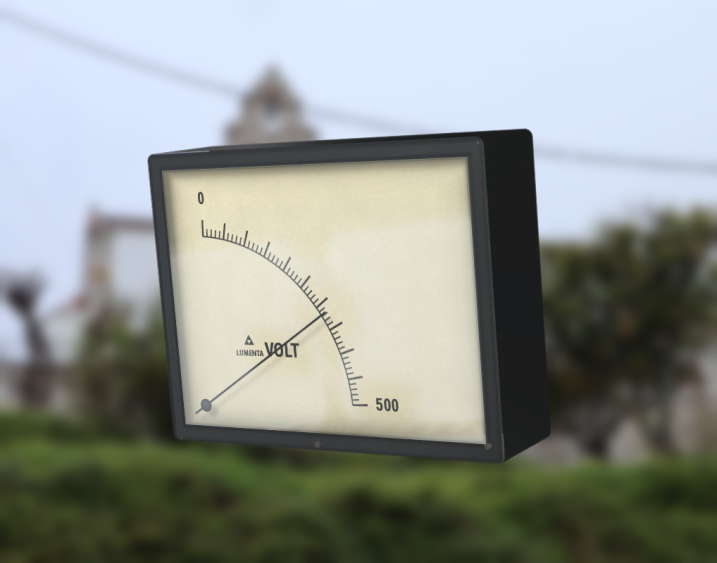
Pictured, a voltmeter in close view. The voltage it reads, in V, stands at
320 V
